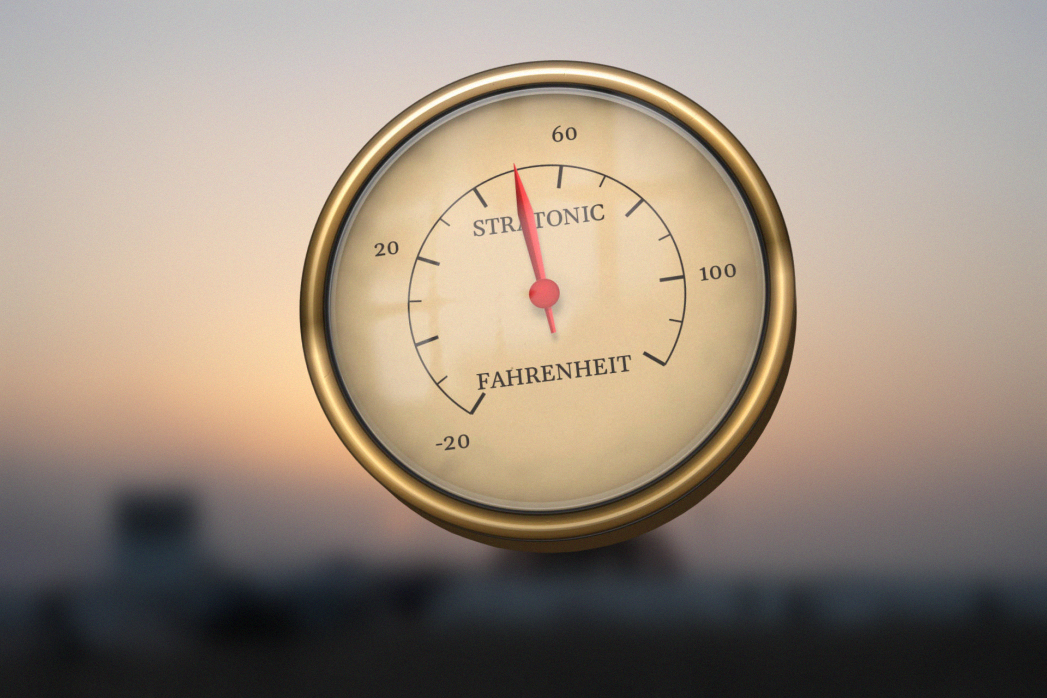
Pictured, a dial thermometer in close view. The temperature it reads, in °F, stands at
50 °F
